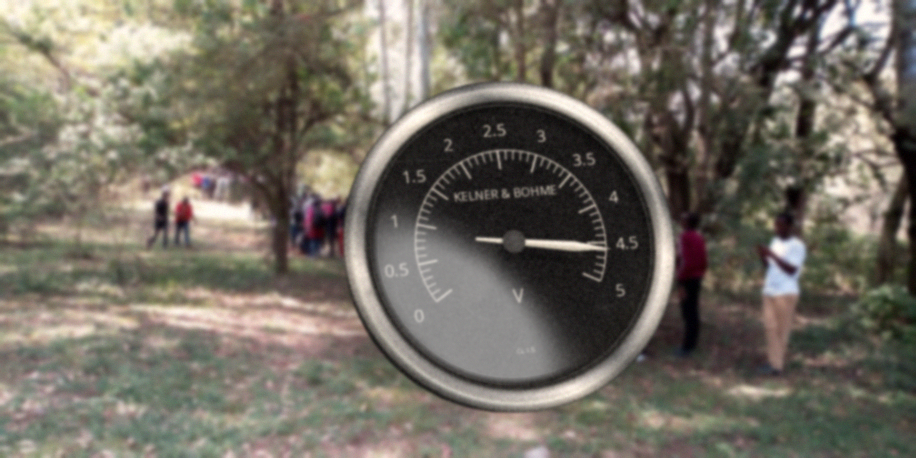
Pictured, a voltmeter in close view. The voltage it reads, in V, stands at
4.6 V
